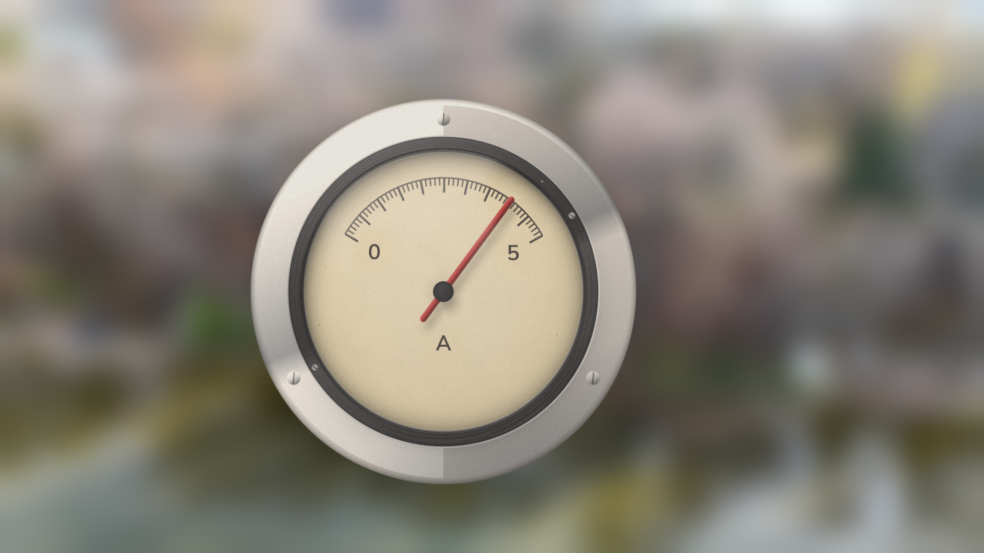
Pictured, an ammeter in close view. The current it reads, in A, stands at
4 A
